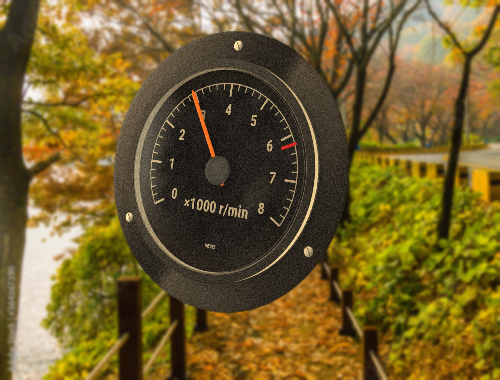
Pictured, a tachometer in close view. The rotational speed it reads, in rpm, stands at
3000 rpm
